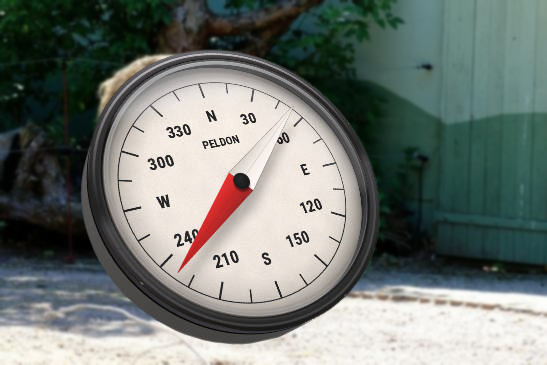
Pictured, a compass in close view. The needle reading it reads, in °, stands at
232.5 °
